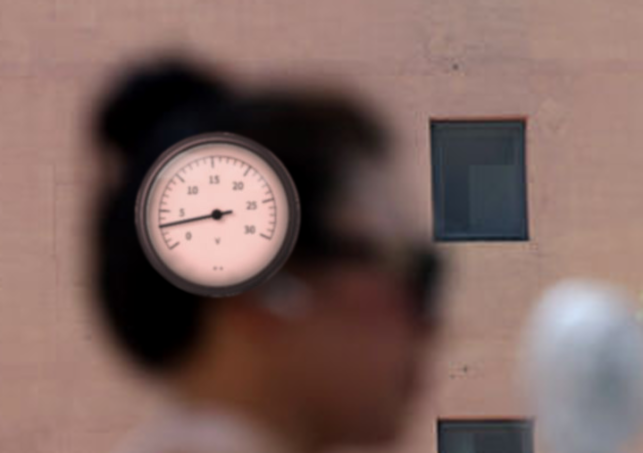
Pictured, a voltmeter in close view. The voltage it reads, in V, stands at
3 V
